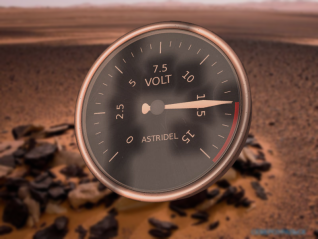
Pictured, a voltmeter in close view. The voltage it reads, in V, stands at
12.5 V
